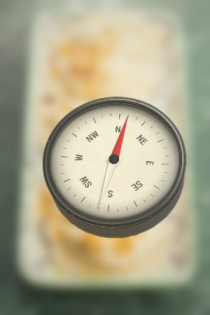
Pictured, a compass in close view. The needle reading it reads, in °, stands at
10 °
